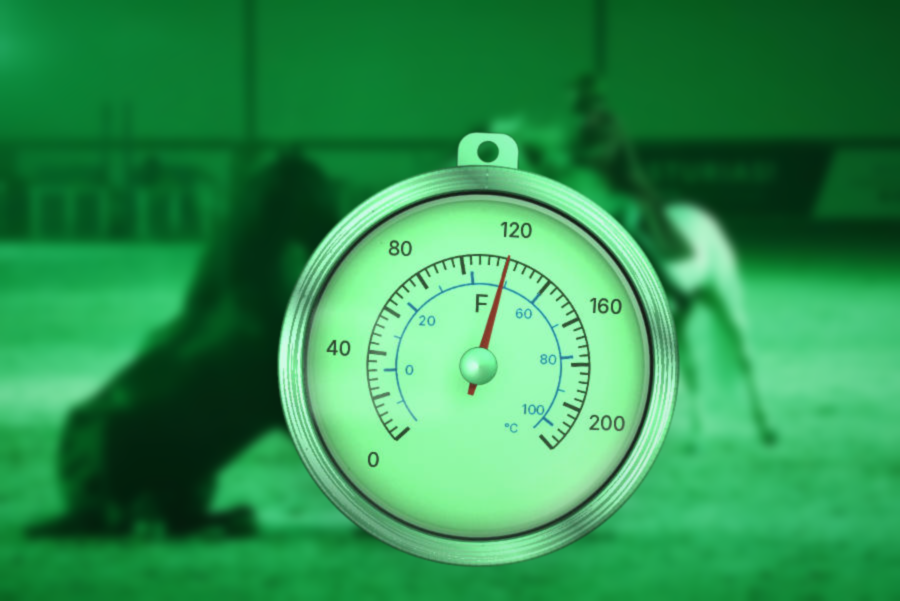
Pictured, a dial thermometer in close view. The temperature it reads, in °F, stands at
120 °F
